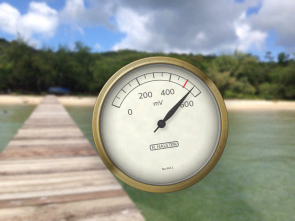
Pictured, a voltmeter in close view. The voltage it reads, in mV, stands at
550 mV
